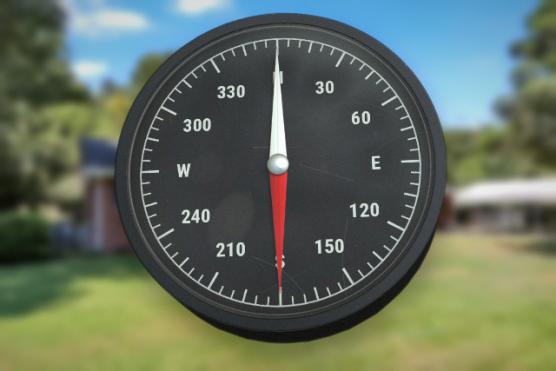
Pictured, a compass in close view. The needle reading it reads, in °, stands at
180 °
